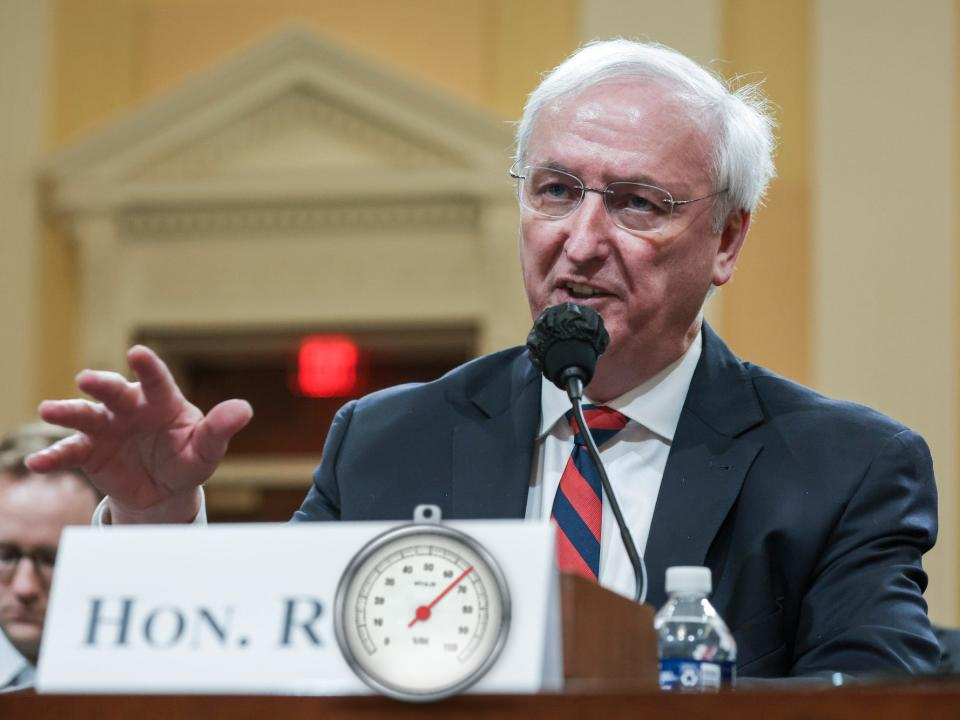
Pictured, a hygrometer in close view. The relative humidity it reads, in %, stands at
65 %
